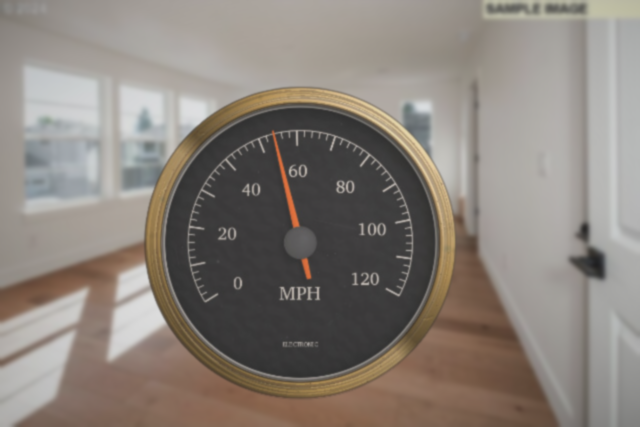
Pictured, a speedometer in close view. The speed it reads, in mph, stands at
54 mph
